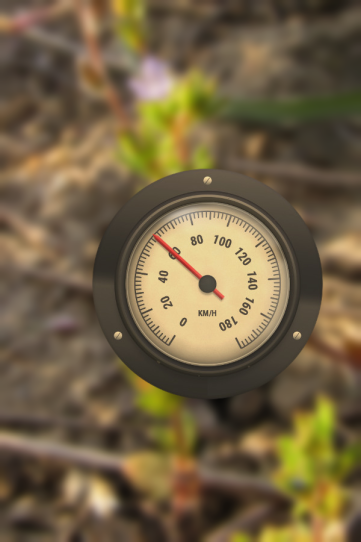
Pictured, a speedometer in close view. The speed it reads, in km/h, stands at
60 km/h
